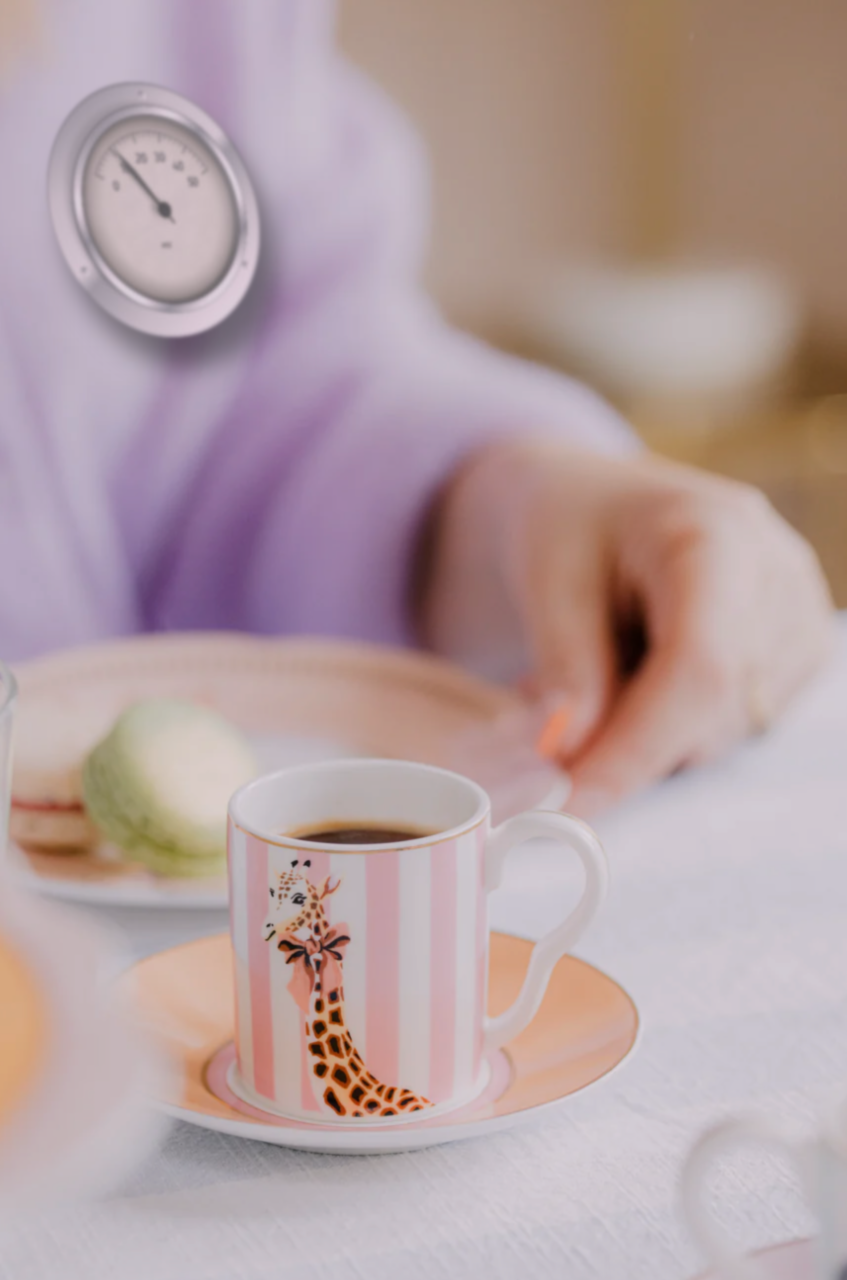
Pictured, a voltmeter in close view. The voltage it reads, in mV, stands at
10 mV
